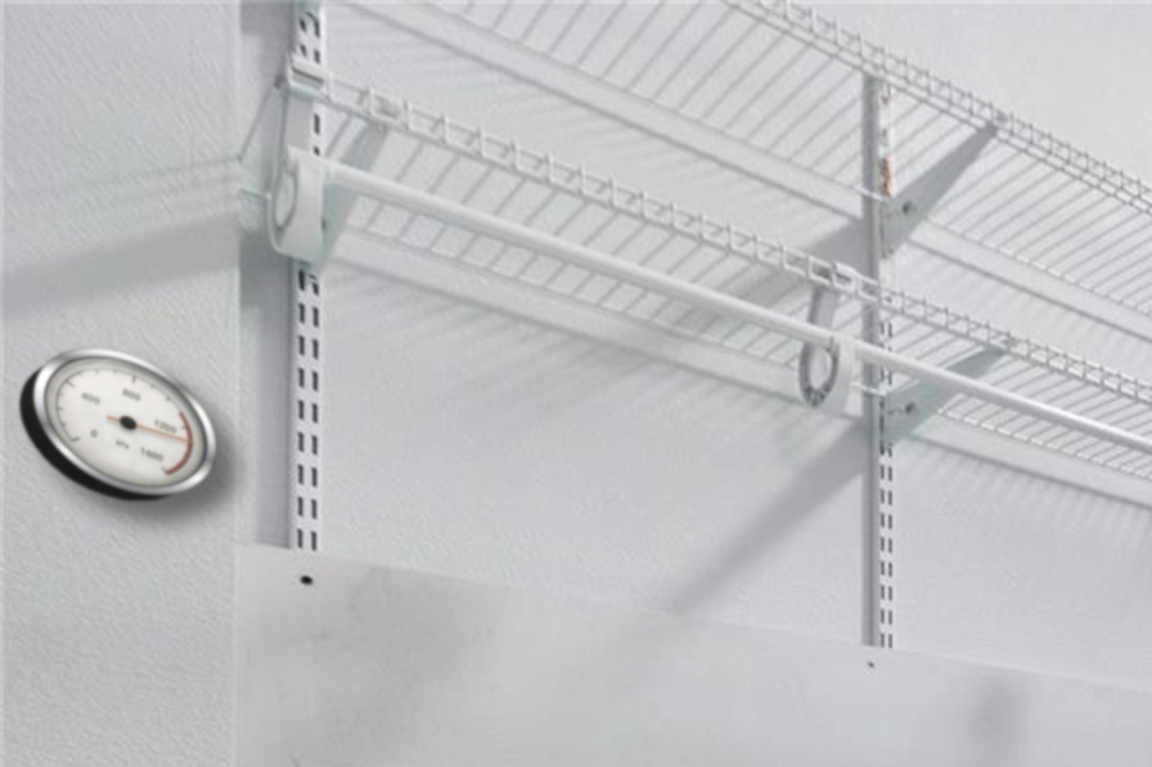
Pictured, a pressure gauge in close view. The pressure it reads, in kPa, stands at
1300 kPa
